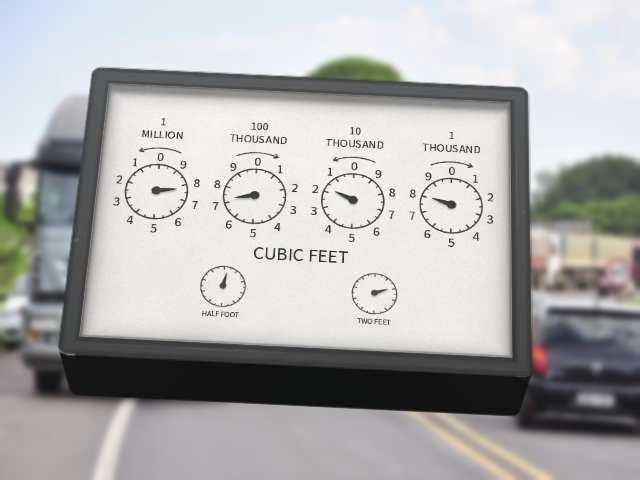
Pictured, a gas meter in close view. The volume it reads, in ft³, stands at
771800 ft³
